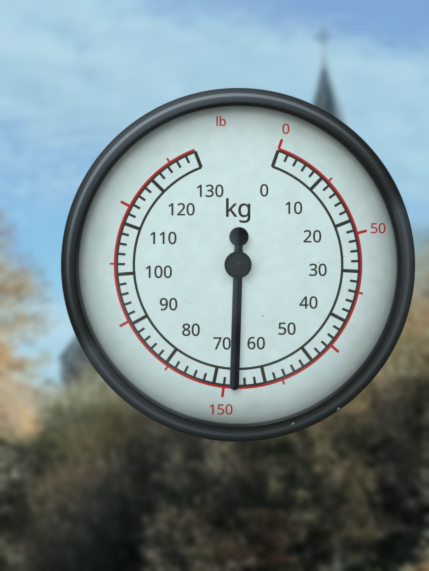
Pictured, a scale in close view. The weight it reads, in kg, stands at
66 kg
